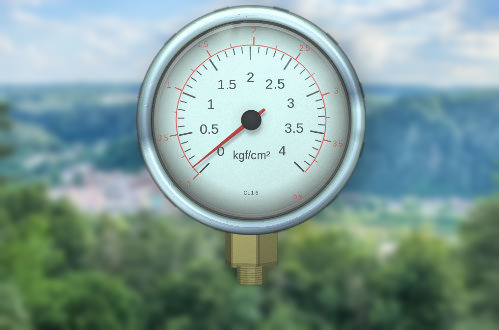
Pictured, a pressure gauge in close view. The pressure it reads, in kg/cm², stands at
0.1 kg/cm²
